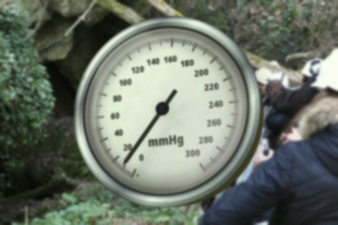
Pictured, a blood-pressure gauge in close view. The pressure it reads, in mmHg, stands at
10 mmHg
